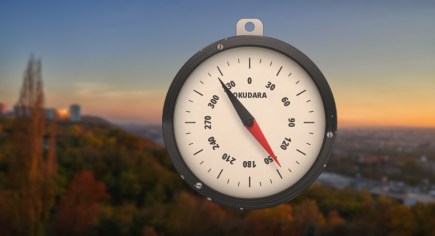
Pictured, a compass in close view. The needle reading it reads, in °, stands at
145 °
